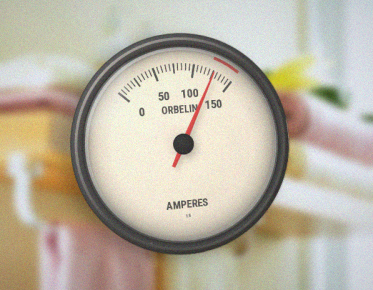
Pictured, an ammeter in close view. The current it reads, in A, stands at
125 A
